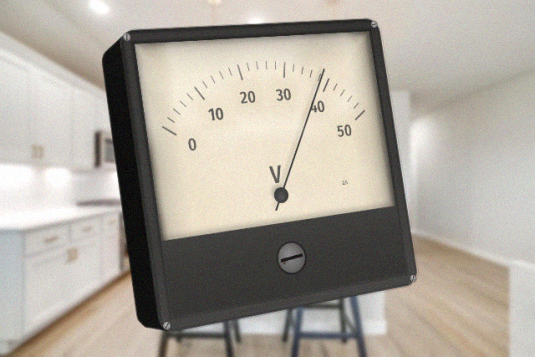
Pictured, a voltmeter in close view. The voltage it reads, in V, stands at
38 V
